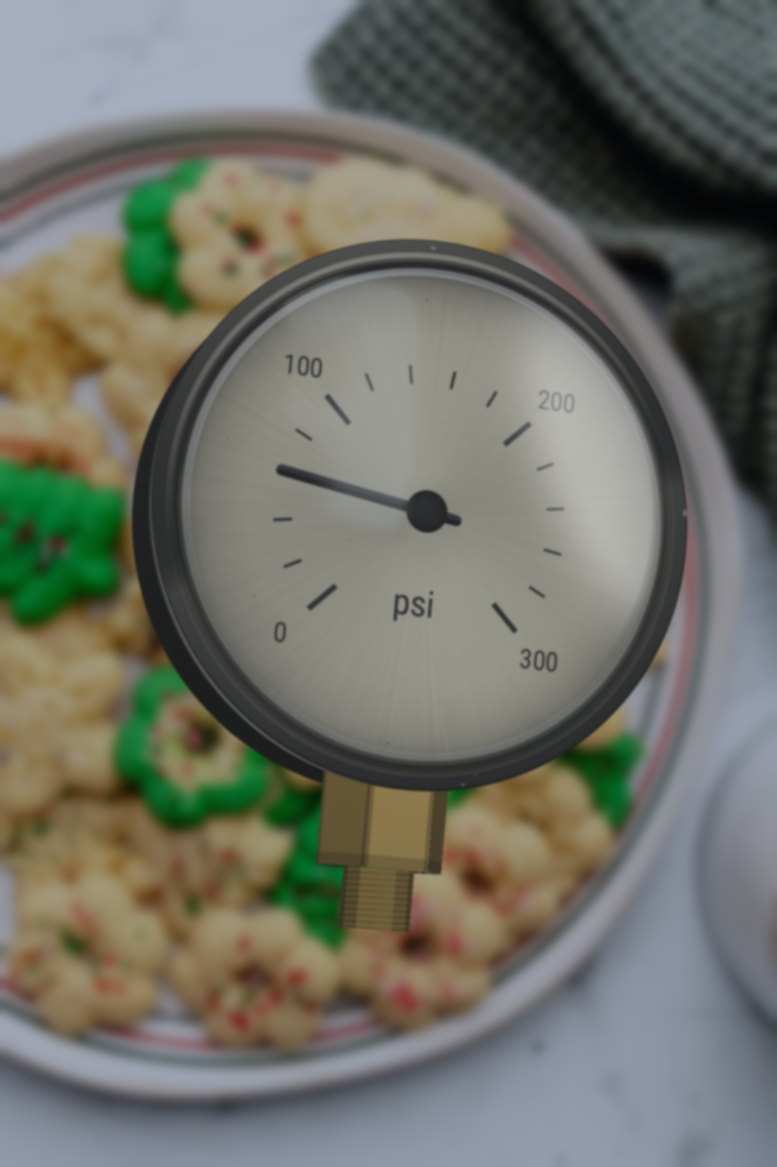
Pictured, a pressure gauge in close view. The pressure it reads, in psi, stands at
60 psi
